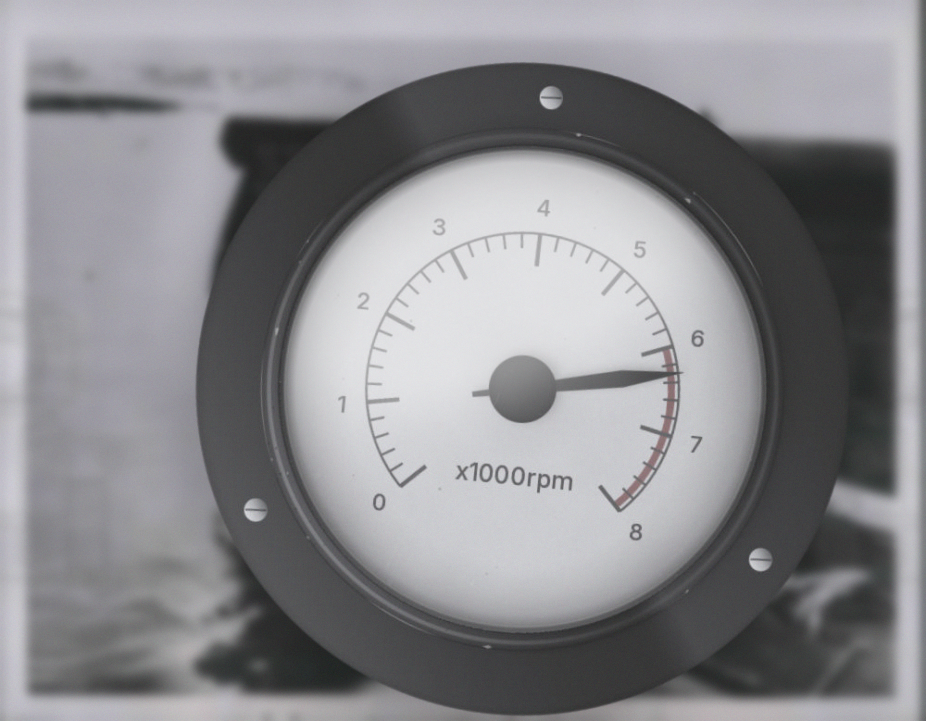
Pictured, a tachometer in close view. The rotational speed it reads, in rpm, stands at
6300 rpm
